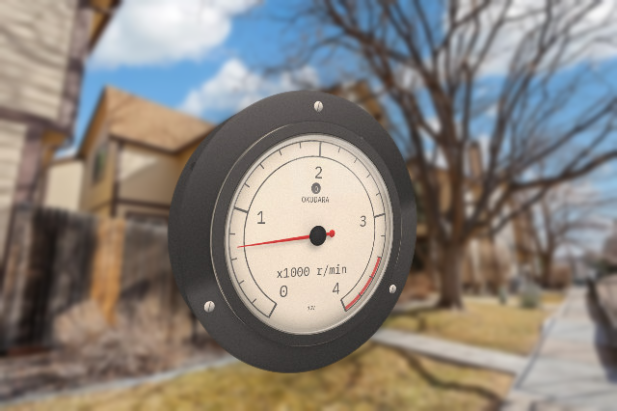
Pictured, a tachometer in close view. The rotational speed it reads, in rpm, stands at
700 rpm
